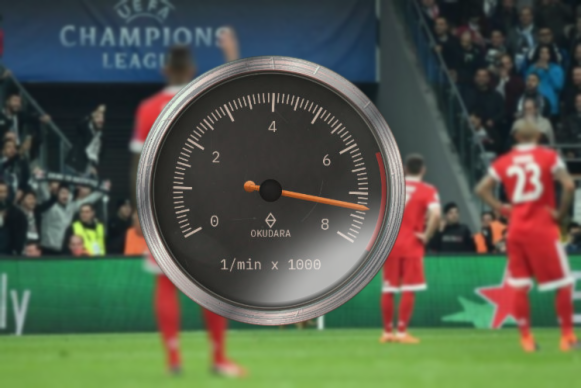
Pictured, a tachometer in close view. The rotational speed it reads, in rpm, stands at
7300 rpm
